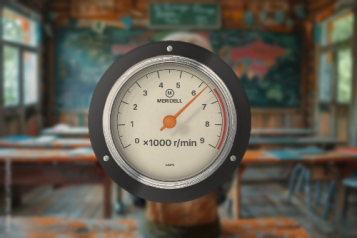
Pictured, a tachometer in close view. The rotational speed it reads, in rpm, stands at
6250 rpm
